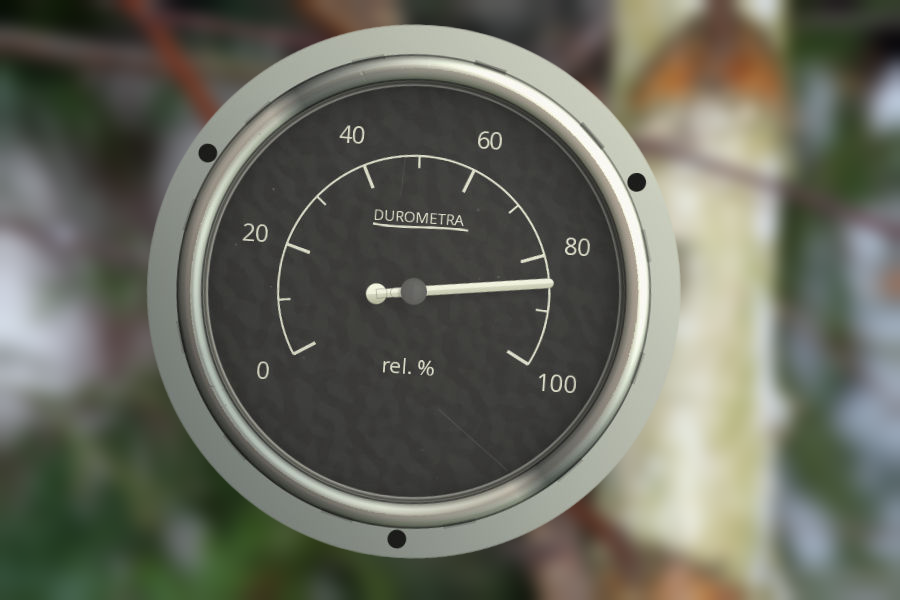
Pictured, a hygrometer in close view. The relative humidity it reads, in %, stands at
85 %
